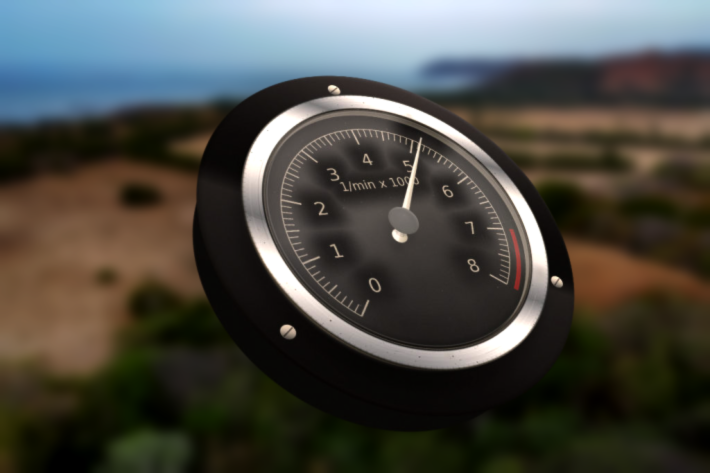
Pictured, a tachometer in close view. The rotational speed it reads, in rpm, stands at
5100 rpm
